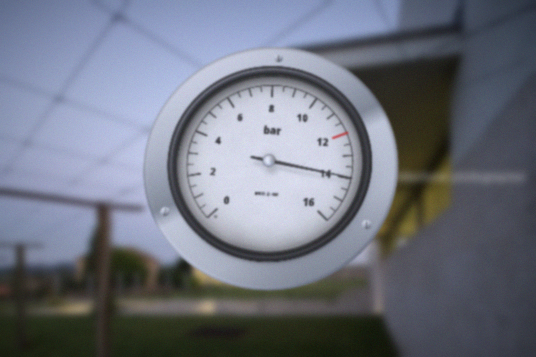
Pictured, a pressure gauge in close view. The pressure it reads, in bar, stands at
14 bar
